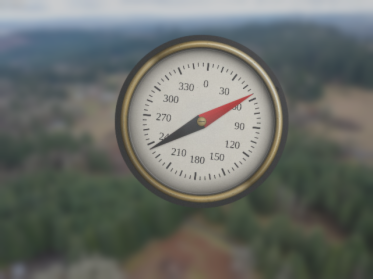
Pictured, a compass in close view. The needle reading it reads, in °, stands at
55 °
